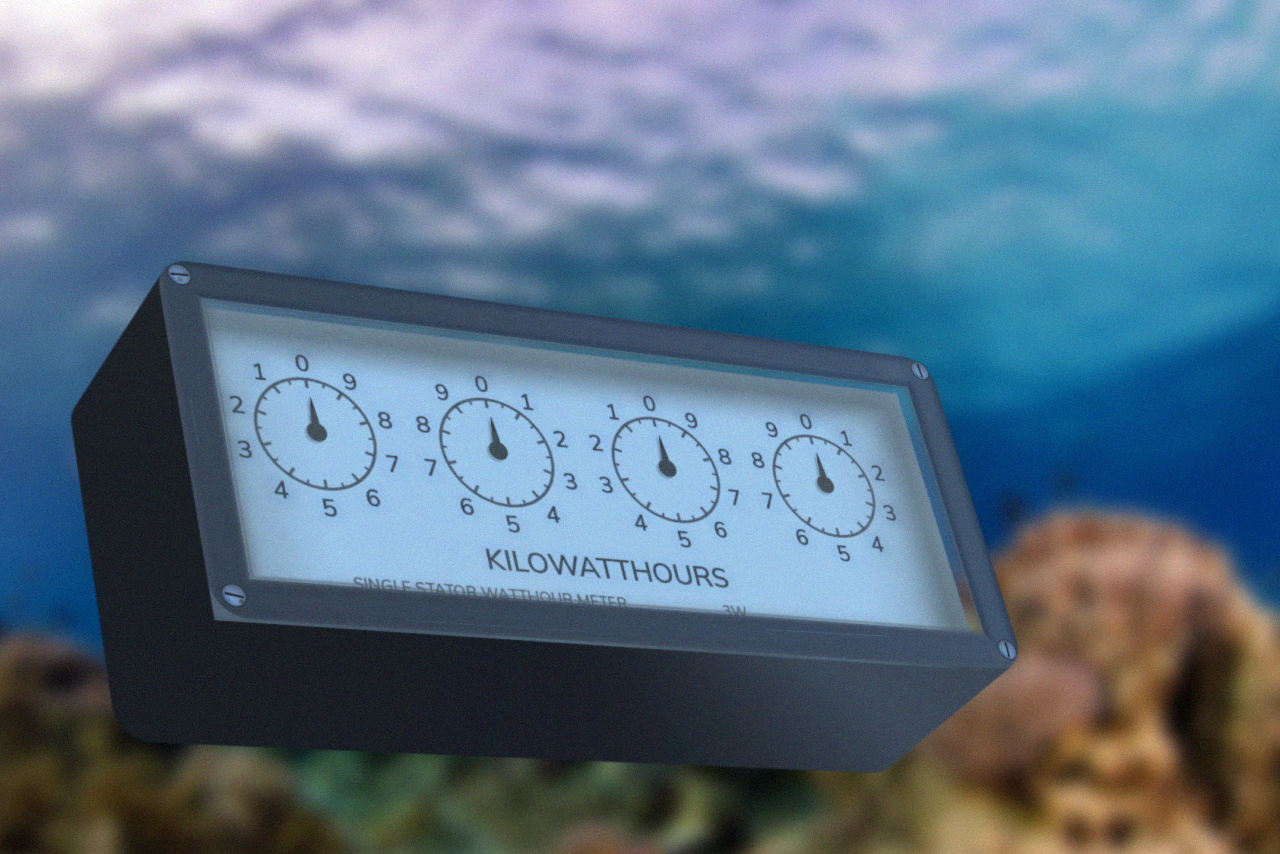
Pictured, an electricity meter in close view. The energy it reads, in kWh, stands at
0 kWh
